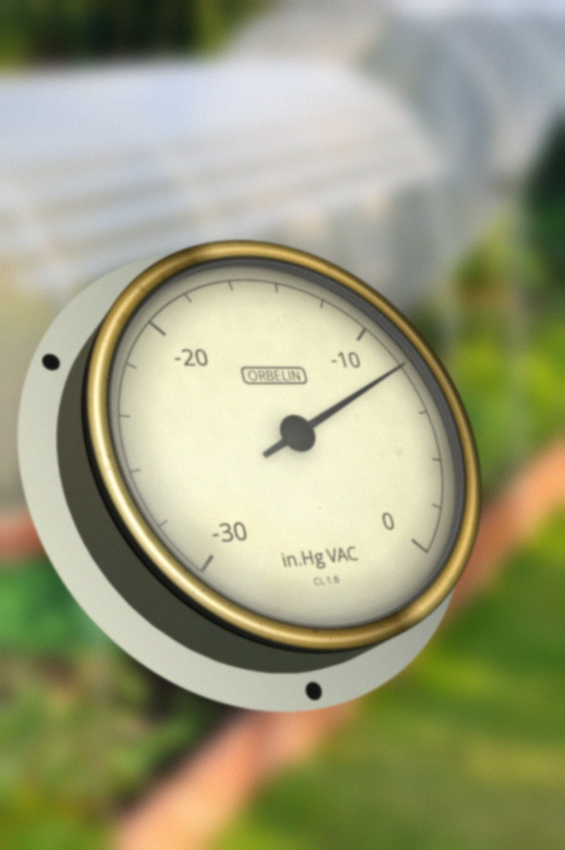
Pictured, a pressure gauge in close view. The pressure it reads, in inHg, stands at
-8 inHg
